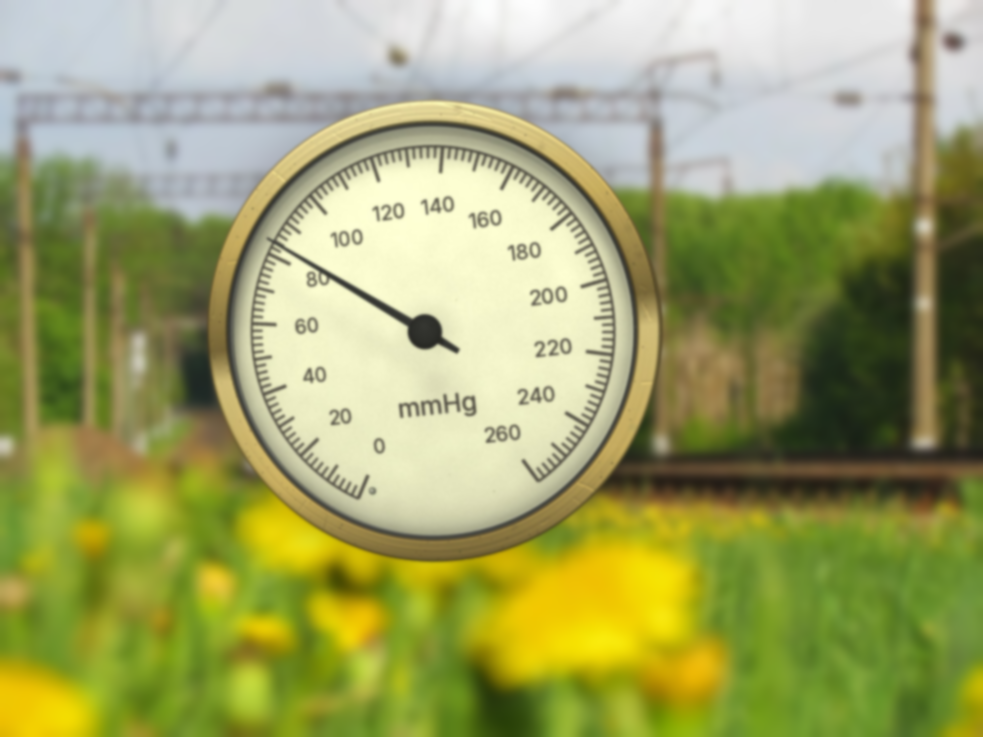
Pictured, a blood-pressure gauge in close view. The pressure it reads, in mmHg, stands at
84 mmHg
